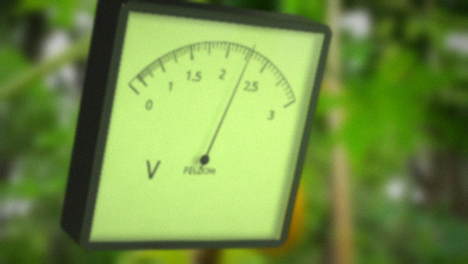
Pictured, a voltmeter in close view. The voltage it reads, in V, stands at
2.25 V
